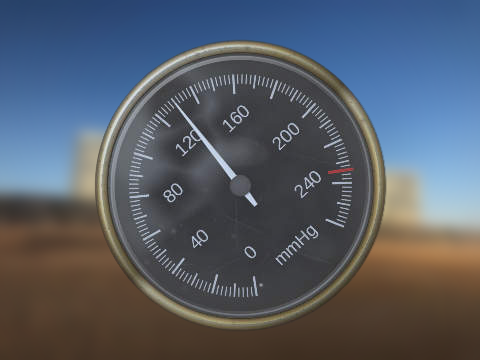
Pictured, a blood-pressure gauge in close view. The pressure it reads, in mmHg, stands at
130 mmHg
